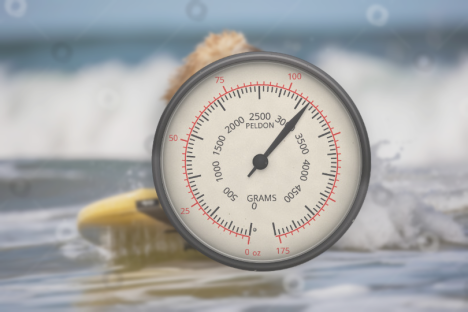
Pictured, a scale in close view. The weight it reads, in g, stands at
3100 g
